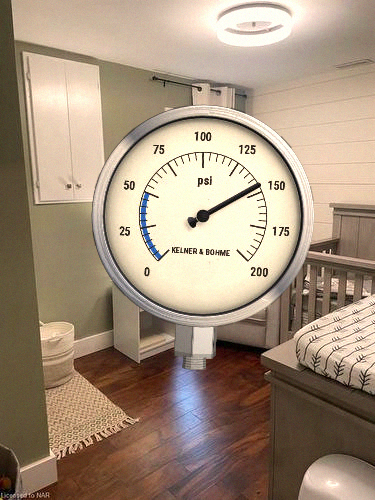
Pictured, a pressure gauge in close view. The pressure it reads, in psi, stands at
145 psi
